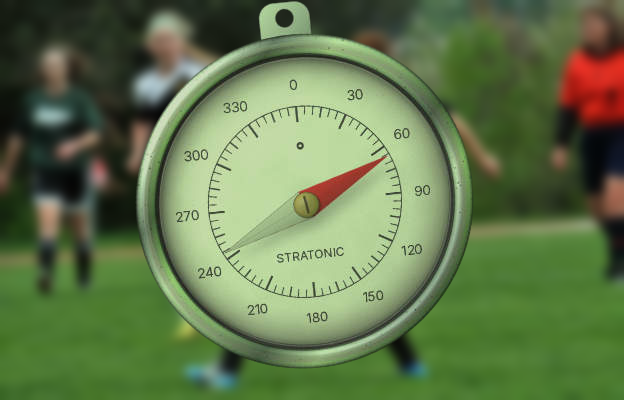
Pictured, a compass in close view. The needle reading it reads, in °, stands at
65 °
